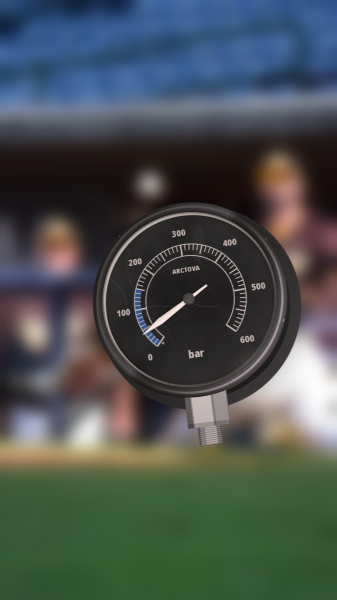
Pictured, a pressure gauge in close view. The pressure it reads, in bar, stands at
40 bar
